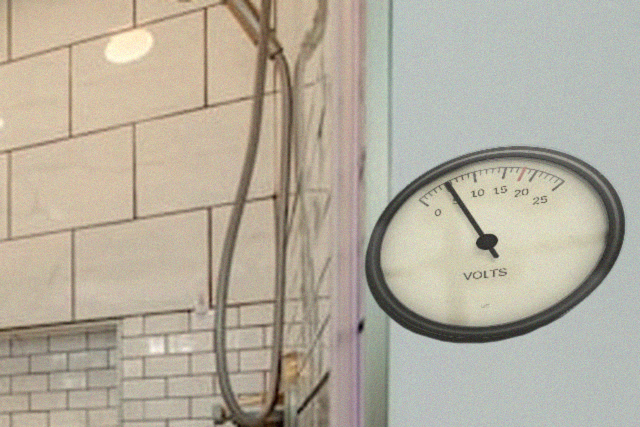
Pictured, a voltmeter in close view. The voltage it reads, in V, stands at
5 V
